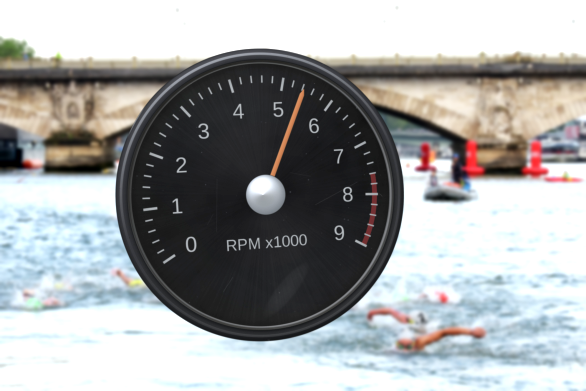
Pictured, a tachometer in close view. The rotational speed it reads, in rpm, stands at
5400 rpm
